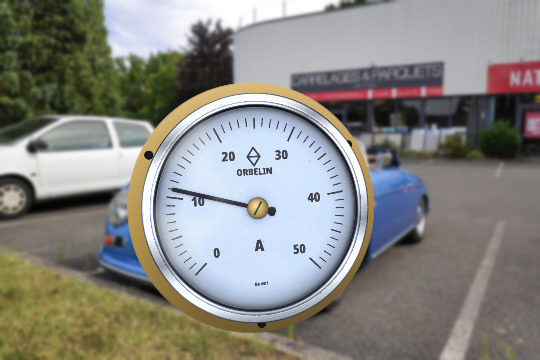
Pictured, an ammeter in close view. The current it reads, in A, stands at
11 A
